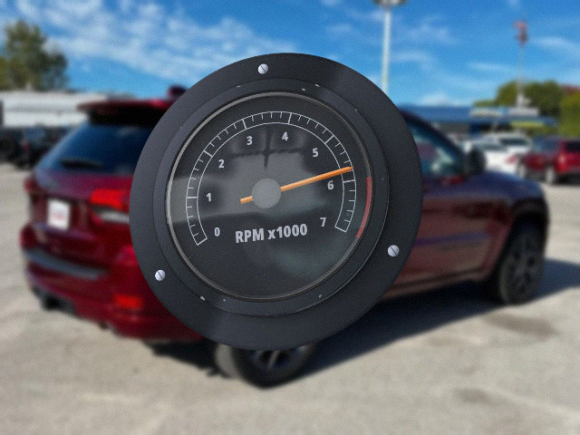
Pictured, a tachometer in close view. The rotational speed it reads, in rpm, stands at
5800 rpm
